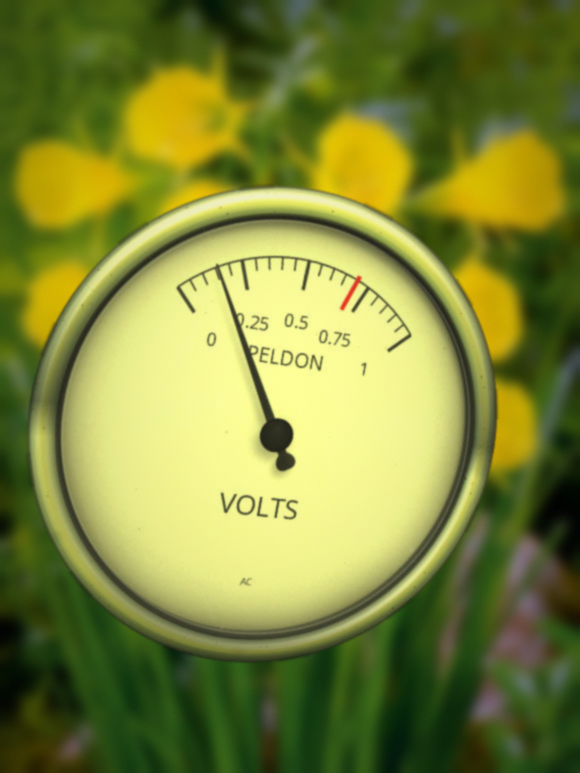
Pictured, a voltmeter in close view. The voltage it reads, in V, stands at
0.15 V
